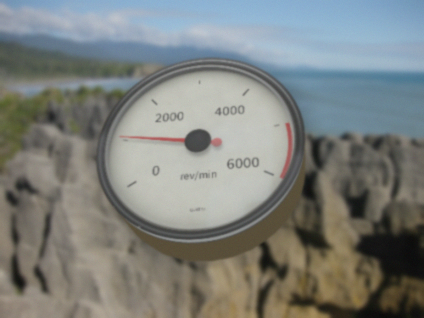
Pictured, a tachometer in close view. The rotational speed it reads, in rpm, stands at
1000 rpm
